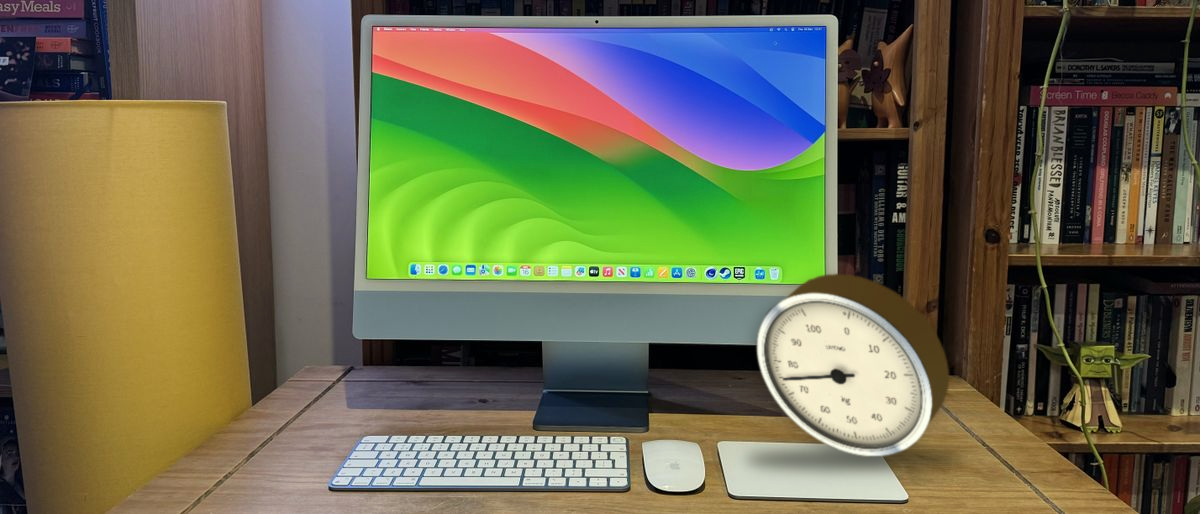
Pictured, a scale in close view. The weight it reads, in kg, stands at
75 kg
